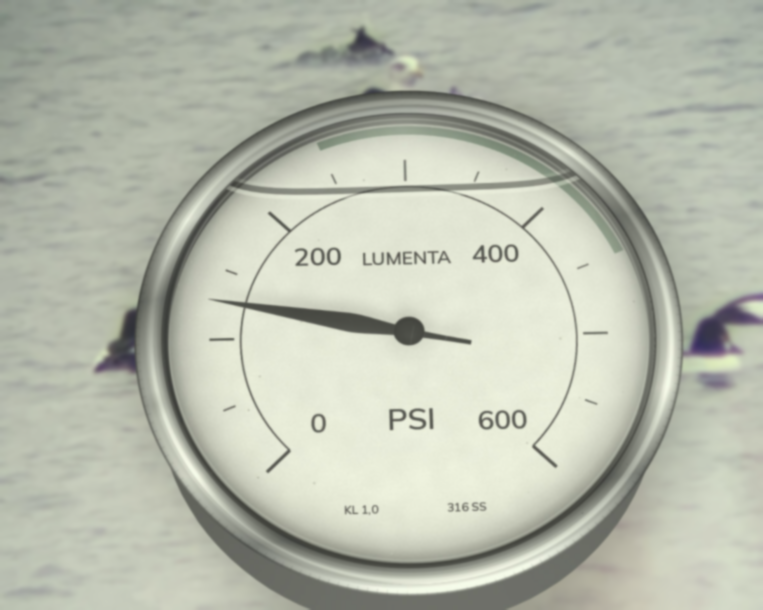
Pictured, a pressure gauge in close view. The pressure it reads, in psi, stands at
125 psi
